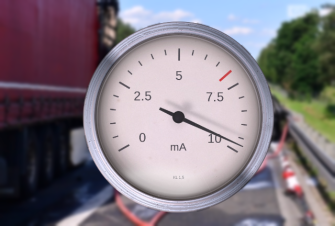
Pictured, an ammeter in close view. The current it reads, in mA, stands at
9.75 mA
